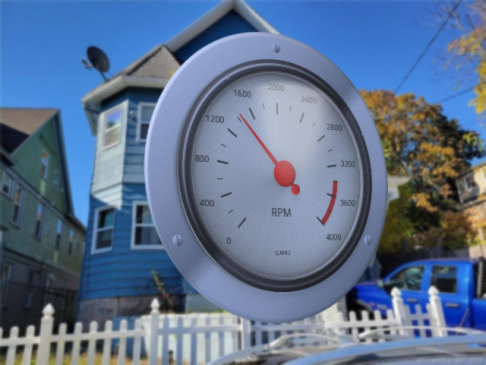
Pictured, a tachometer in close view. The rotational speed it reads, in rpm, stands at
1400 rpm
